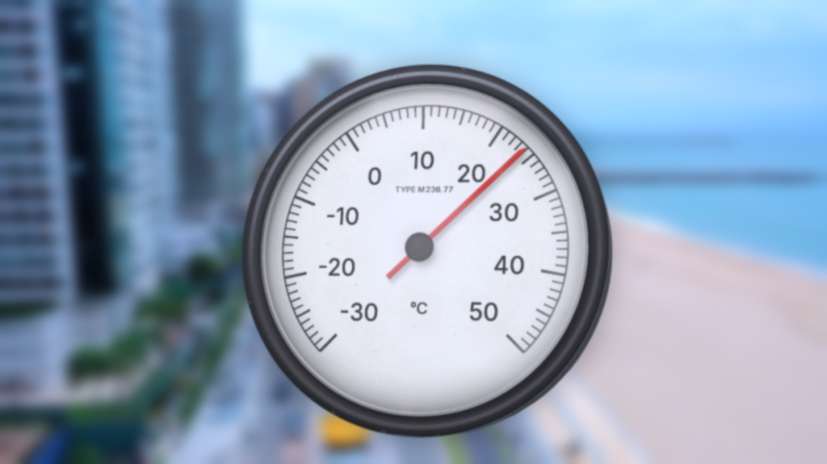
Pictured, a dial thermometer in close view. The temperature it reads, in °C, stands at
24 °C
